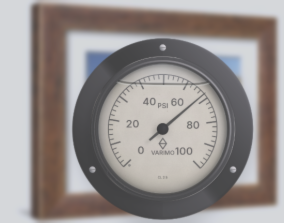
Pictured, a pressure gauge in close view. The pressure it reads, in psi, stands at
68 psi
